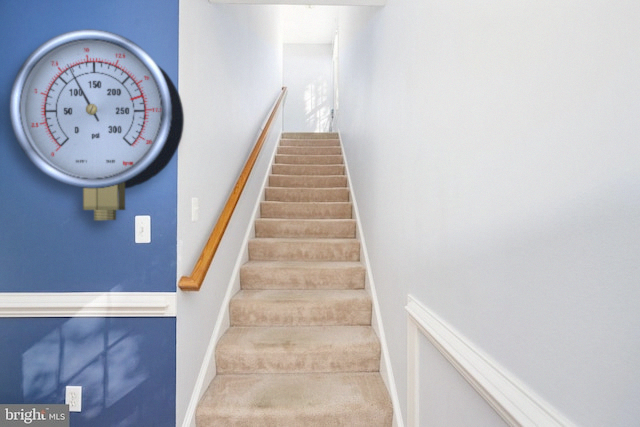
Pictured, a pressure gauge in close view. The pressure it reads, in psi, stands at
120 psi
